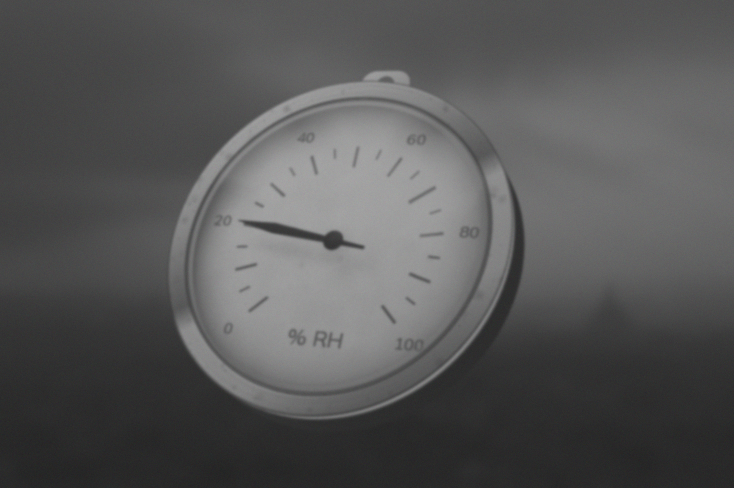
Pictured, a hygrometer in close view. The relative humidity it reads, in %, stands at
20 %
